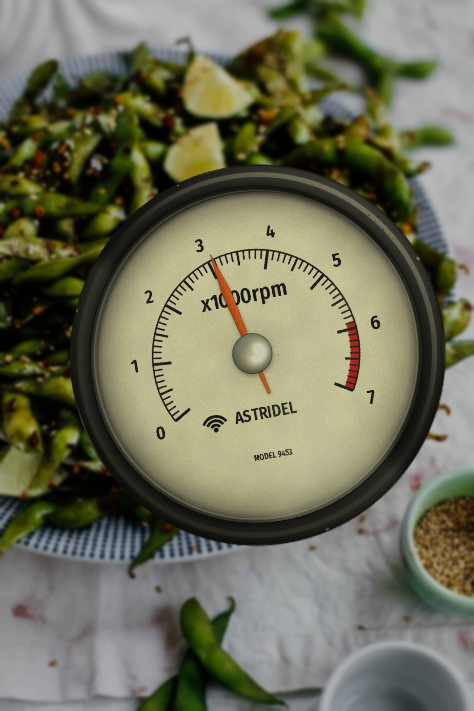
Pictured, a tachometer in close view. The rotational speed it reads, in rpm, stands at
3100 rpm
